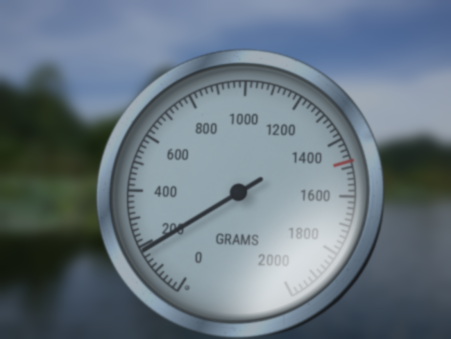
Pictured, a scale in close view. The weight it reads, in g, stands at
180 g
